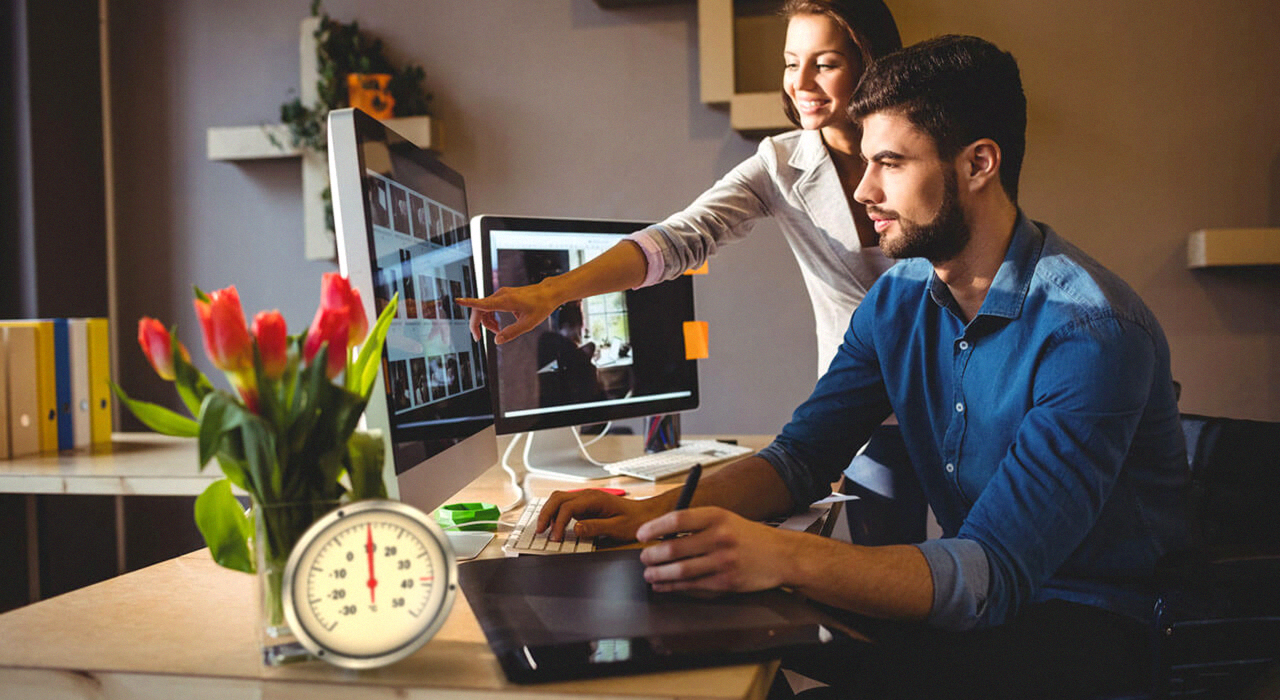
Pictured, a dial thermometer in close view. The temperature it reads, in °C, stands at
10 °C
